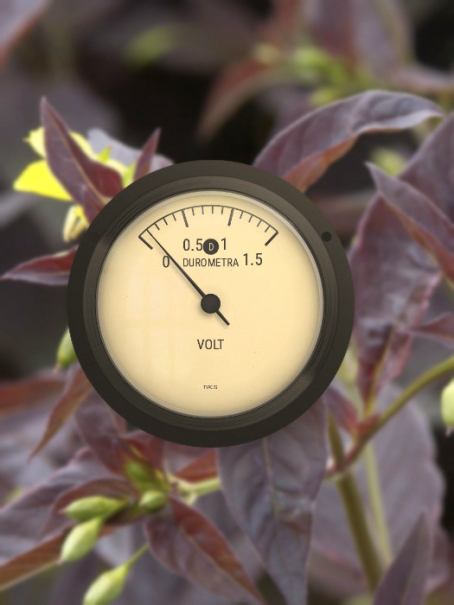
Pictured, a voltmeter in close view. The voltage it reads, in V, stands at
0.1 V
